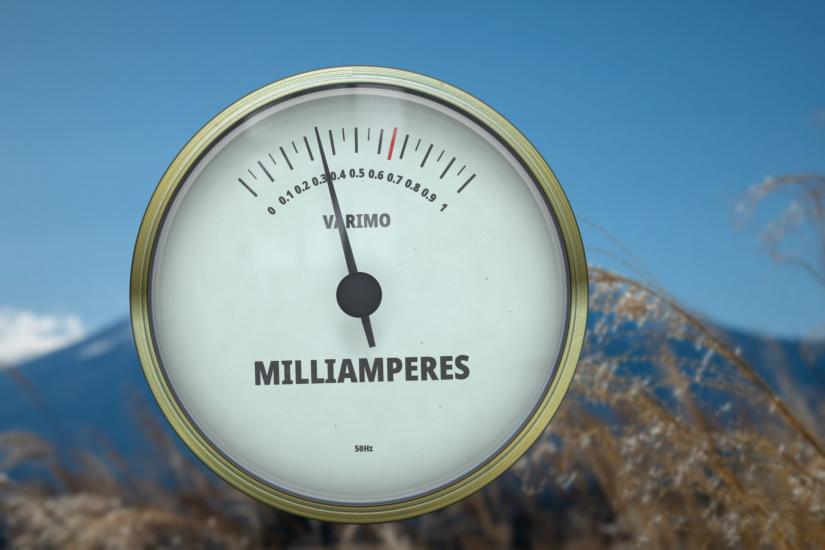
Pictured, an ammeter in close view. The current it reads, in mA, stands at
0.35 mA
